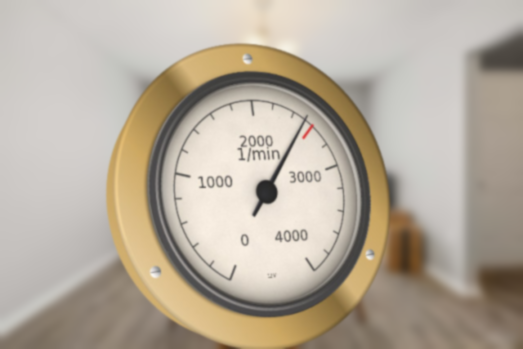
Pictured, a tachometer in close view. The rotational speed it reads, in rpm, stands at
2500 rpm
